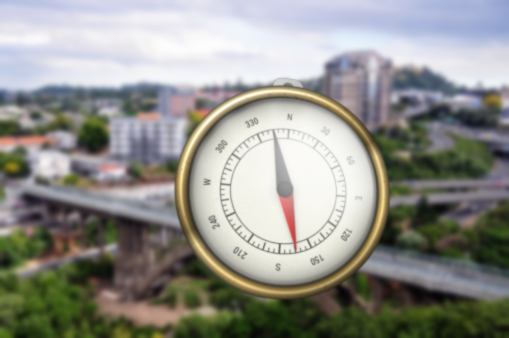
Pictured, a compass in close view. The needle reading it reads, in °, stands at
165 °
